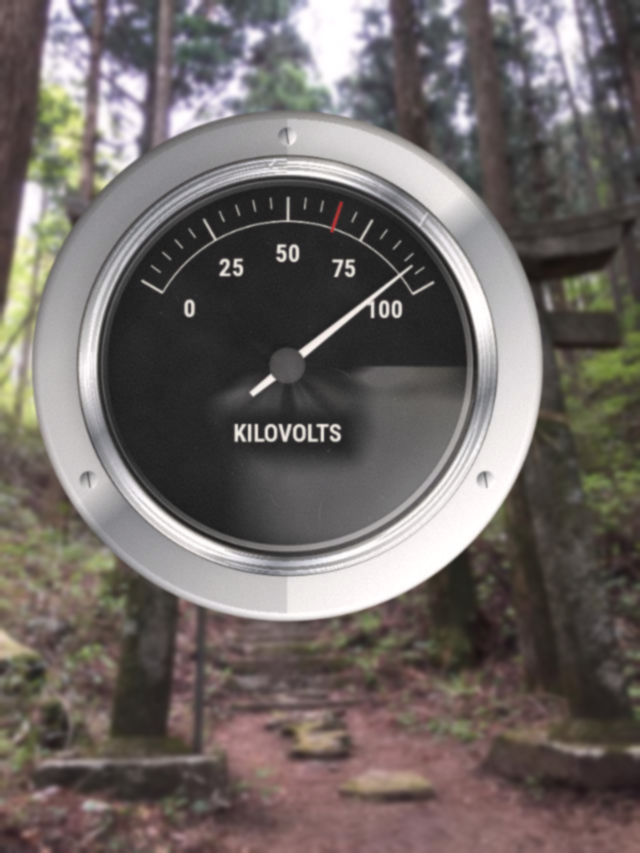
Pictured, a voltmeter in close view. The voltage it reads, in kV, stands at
92.5 kV
